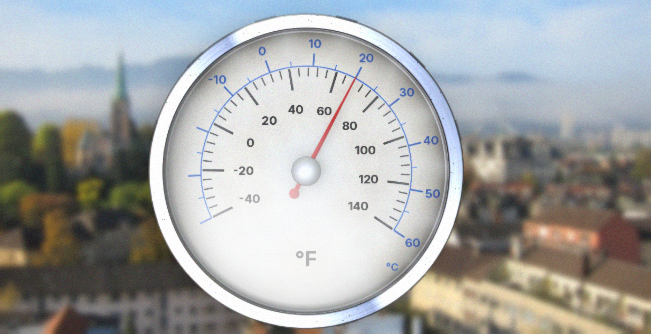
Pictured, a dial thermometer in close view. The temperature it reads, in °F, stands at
68 °F
